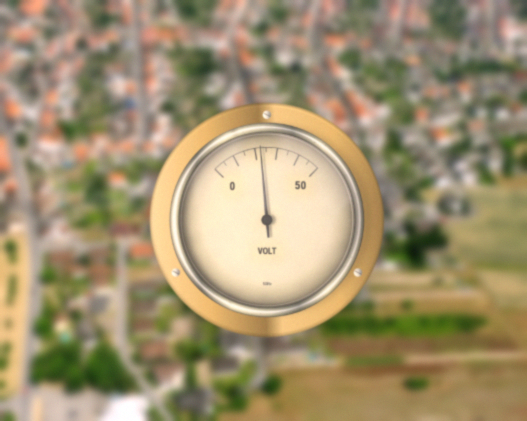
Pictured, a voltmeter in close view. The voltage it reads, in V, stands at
22.5 V
